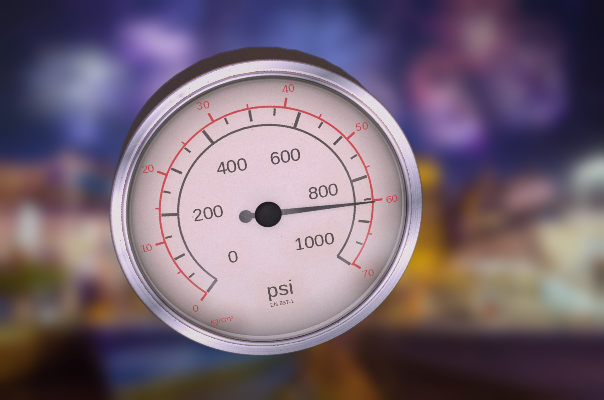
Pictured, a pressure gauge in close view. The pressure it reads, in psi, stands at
850 psi
